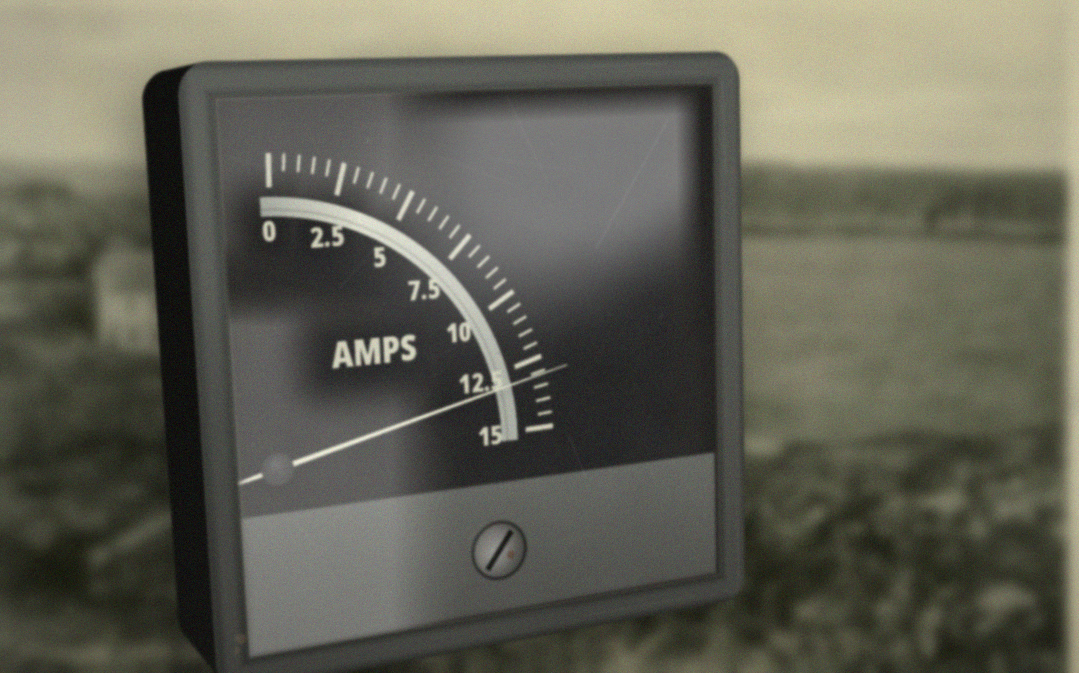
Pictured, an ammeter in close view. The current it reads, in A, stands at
13 A
